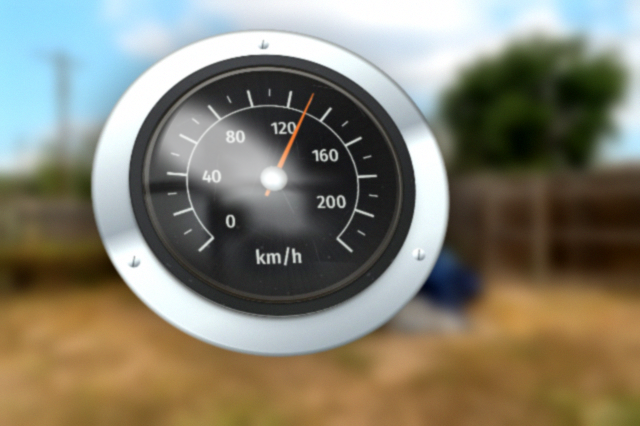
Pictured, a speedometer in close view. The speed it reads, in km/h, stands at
130 km/h
